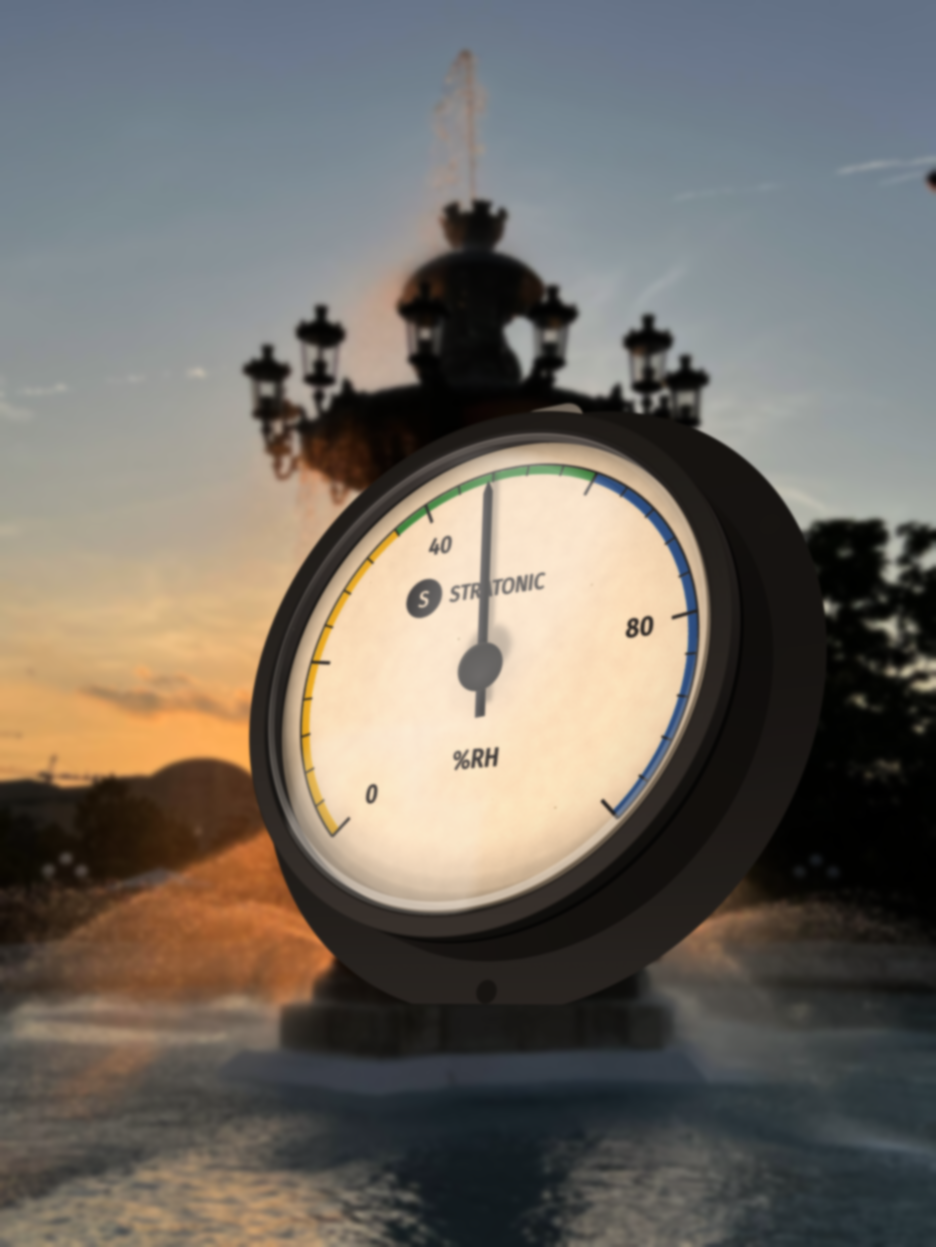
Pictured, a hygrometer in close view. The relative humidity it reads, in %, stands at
48 %
